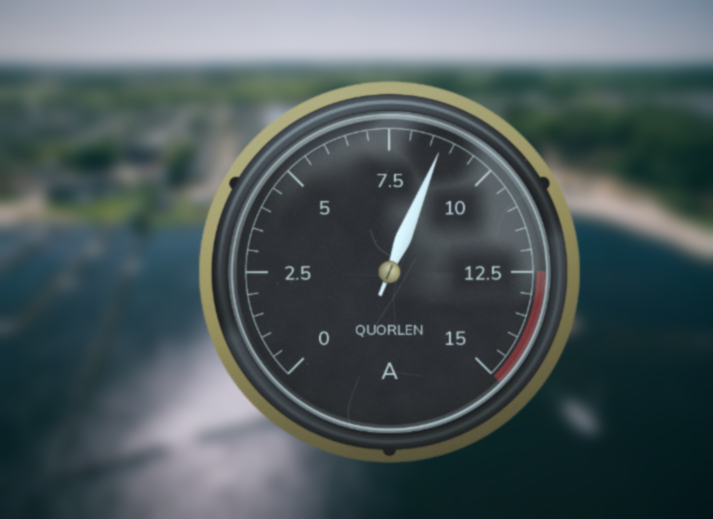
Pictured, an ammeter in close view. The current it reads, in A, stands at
8.75 A
